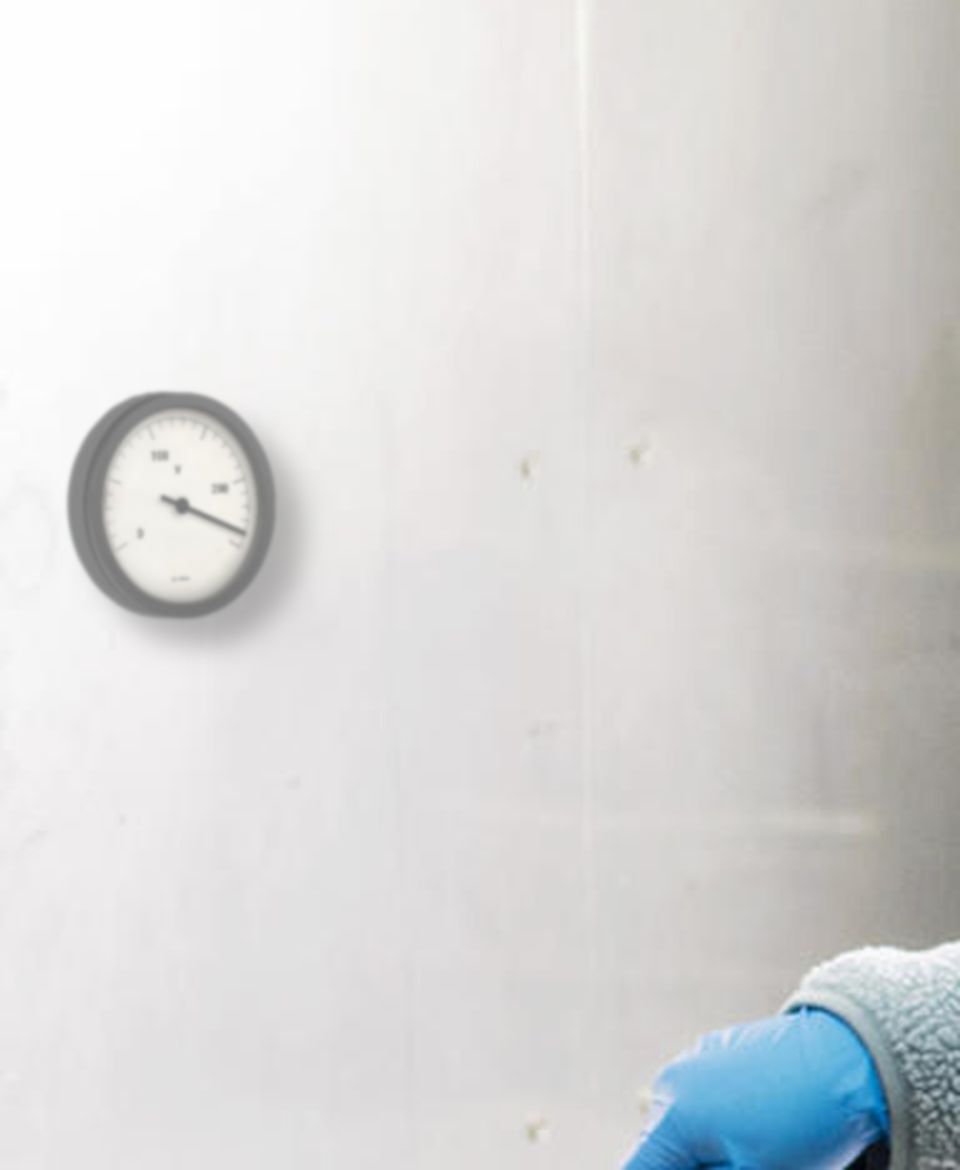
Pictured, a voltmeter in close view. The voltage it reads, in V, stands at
240 V
